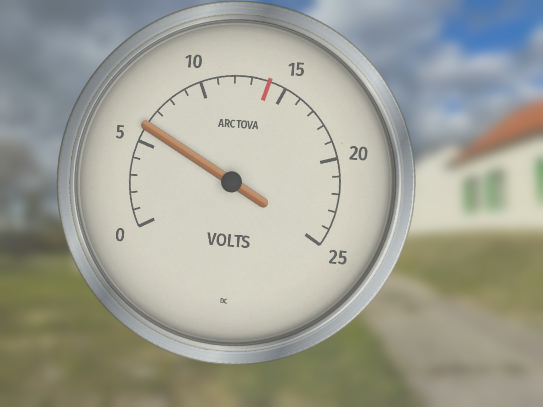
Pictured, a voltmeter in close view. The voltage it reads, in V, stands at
6 V
